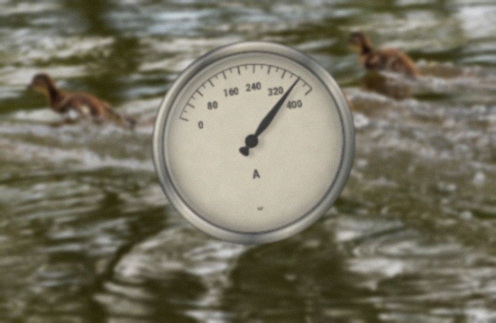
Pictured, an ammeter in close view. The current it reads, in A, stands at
360 A
